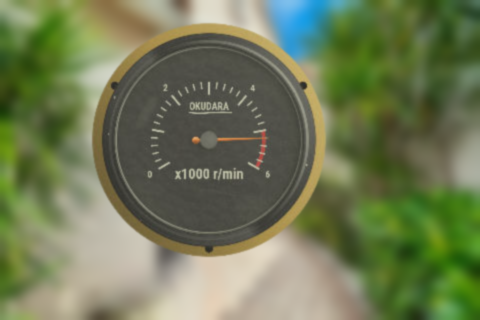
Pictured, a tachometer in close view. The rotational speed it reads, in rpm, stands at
5200 rpm
